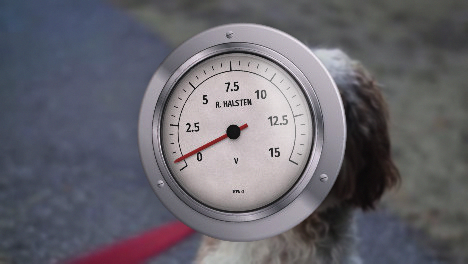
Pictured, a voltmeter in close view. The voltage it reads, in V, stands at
0.5 V
